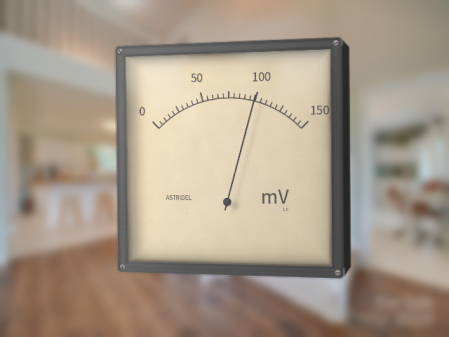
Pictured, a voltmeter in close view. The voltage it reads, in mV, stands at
100 mV
